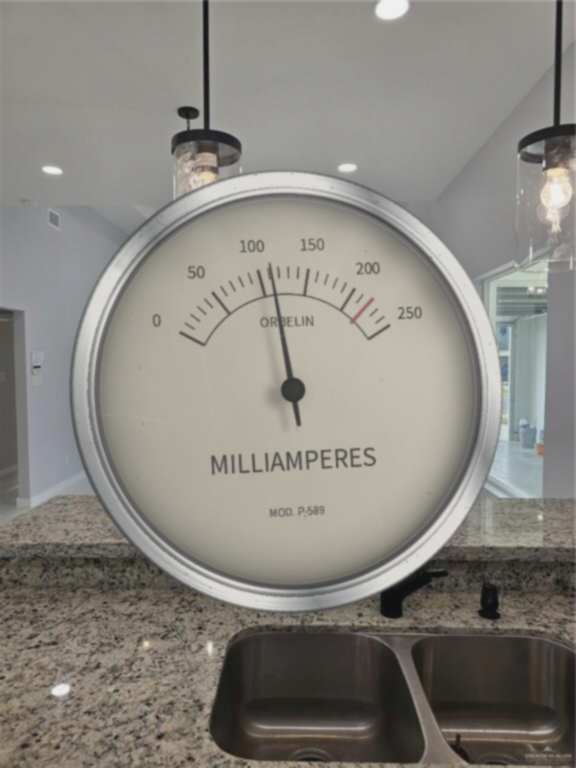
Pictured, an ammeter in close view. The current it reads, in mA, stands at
110 mA
